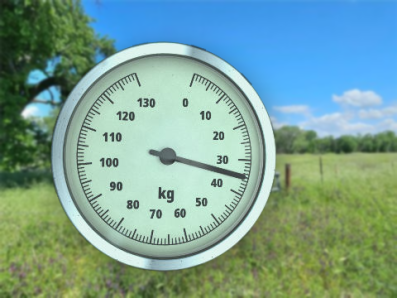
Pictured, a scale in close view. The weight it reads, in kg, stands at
35 kg
